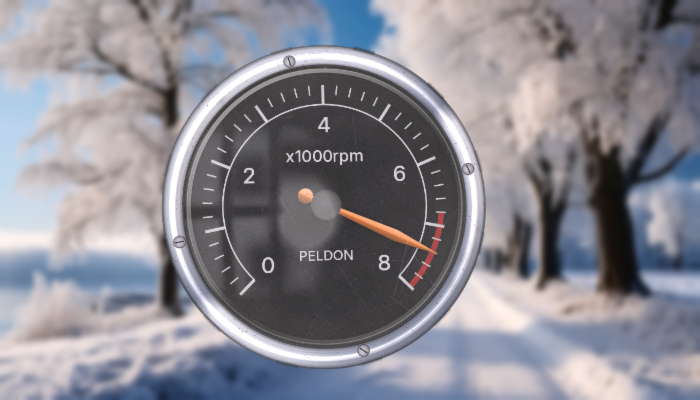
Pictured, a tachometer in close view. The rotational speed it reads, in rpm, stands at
7400 rpm
